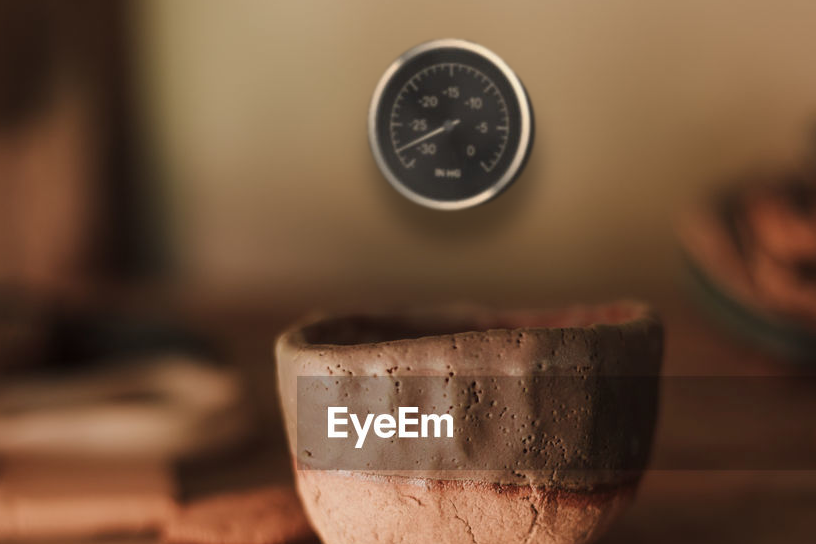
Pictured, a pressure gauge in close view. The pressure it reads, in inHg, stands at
-28 inHg
